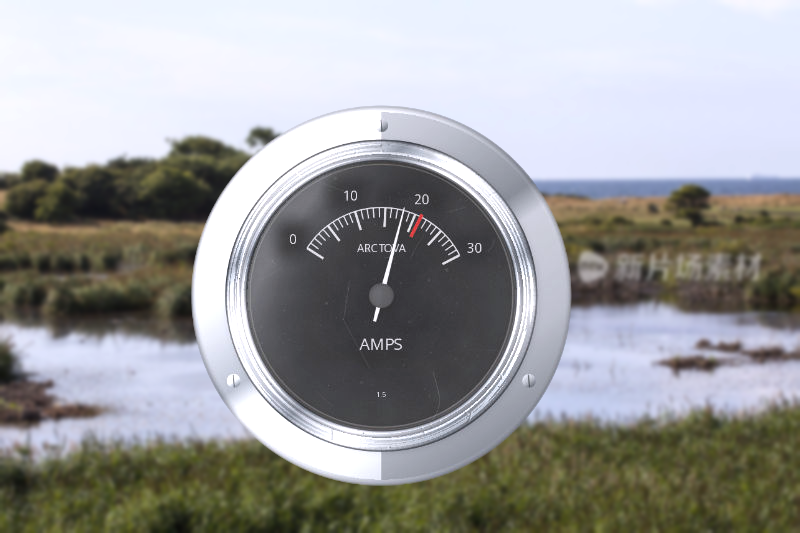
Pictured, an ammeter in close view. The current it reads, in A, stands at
18 A
